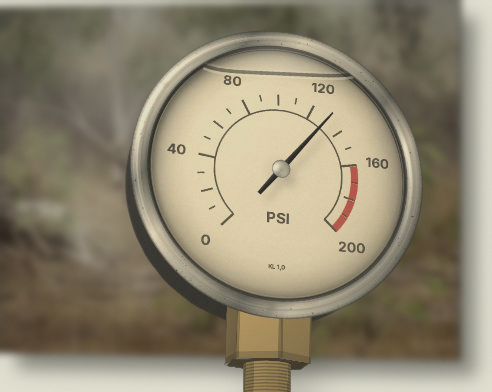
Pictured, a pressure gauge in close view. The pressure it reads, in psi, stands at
130 psi
